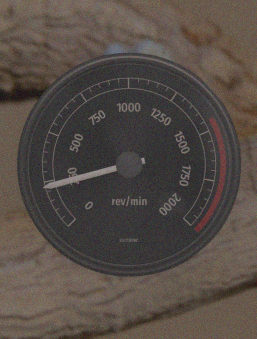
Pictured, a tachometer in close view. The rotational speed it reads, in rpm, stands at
225 rpm
